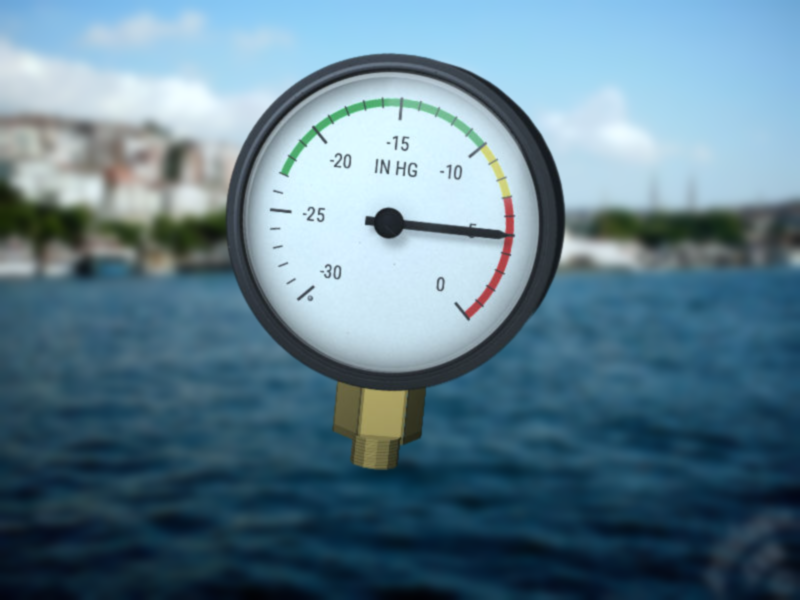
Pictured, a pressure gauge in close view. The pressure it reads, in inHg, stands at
-5 inHg
